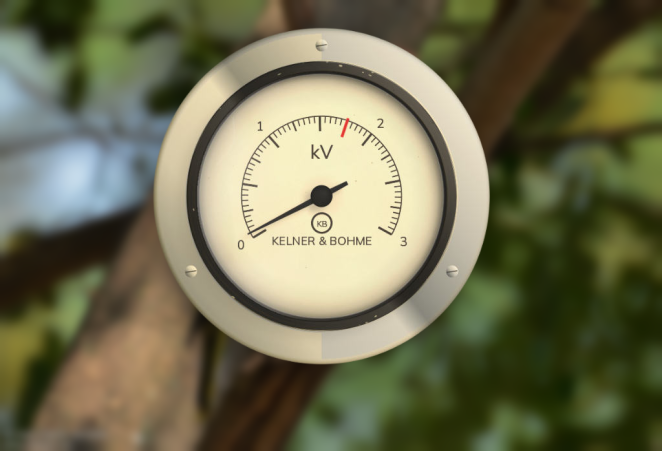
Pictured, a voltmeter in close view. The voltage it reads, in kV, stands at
0.05 kV
